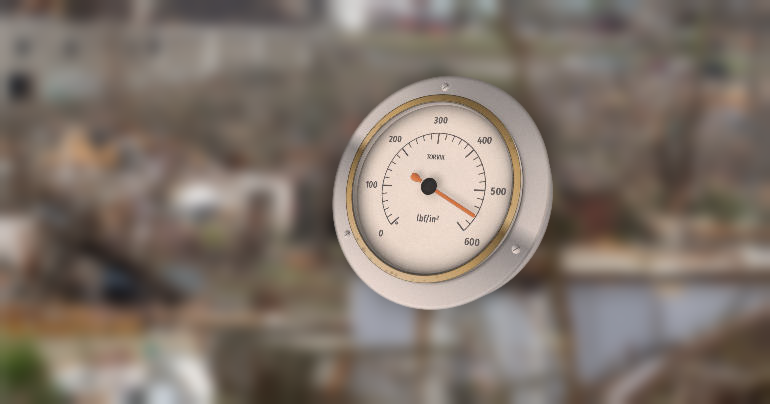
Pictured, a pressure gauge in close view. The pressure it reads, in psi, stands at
560 psi
